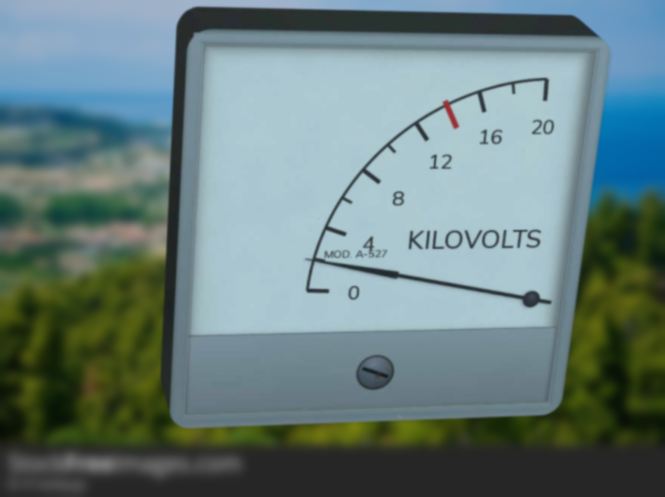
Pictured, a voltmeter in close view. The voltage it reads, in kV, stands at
2 kV
